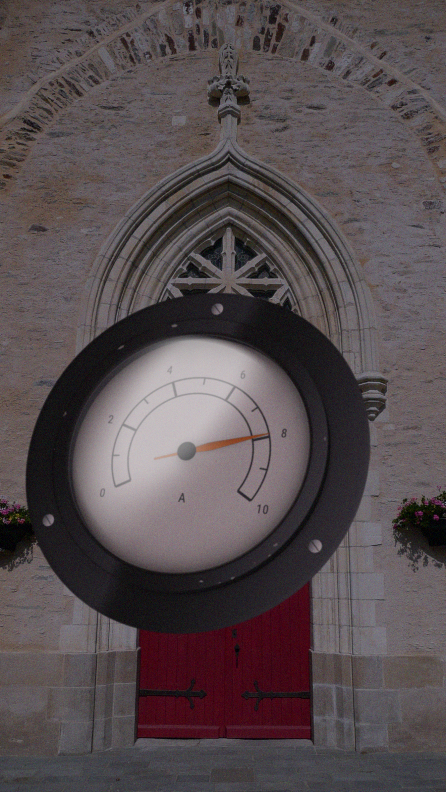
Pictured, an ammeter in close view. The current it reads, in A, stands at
8 A
